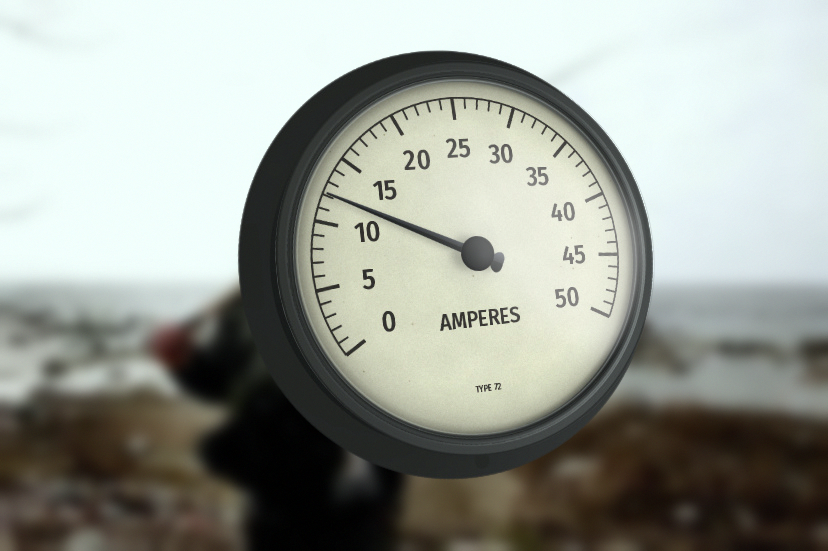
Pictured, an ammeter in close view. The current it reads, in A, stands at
12 A
